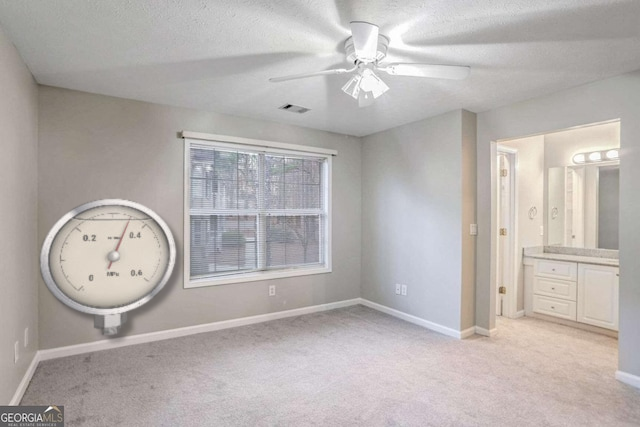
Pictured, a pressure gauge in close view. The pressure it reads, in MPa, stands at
0.35 MPa
